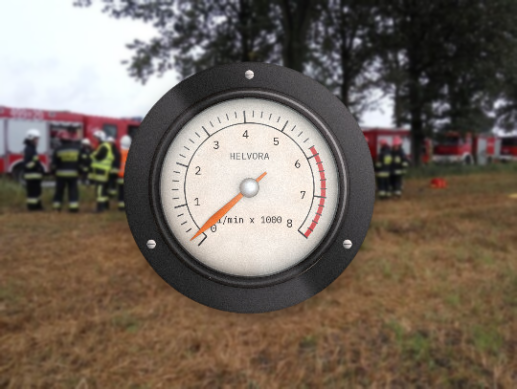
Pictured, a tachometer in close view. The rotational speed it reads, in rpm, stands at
200 rpm
